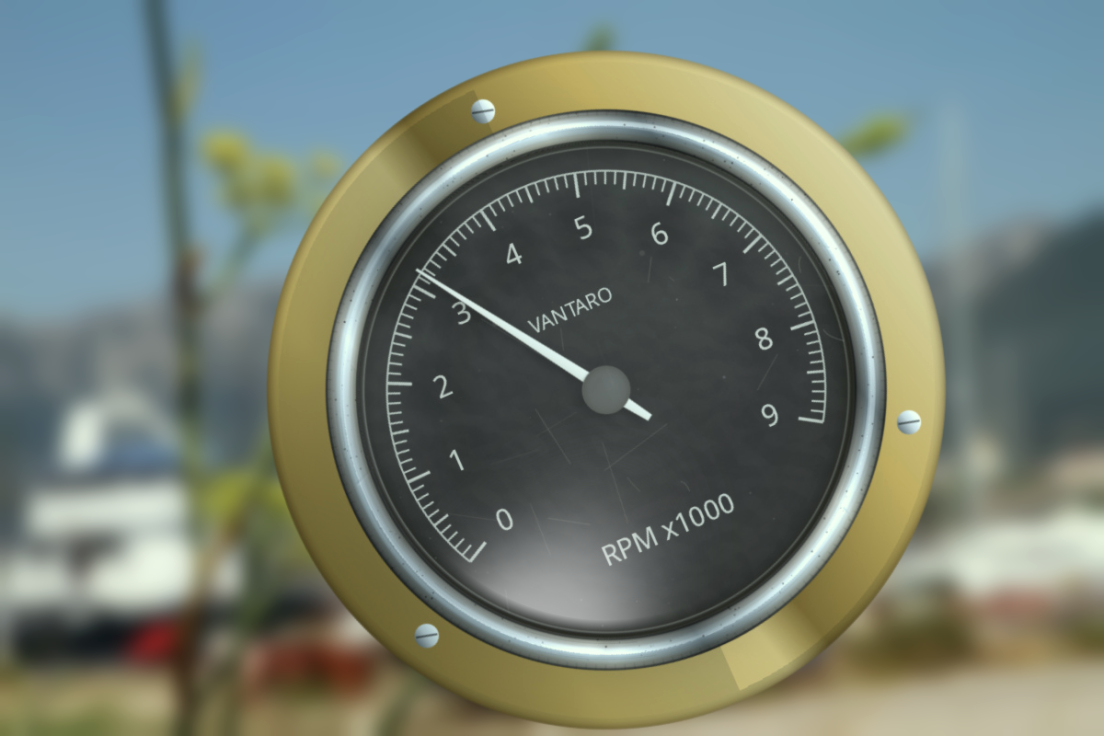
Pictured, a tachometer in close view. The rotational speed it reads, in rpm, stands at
3150 rpm
